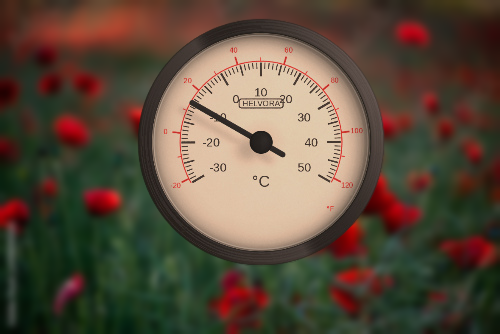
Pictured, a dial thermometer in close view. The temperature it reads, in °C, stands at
-10 °C
